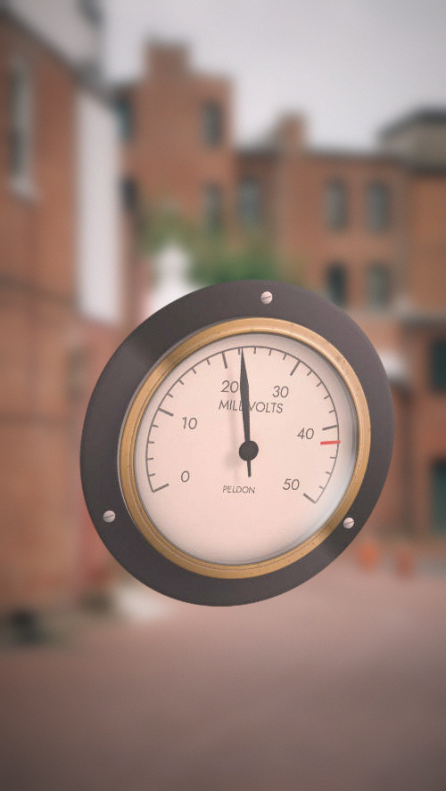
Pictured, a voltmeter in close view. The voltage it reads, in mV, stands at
22 mV
